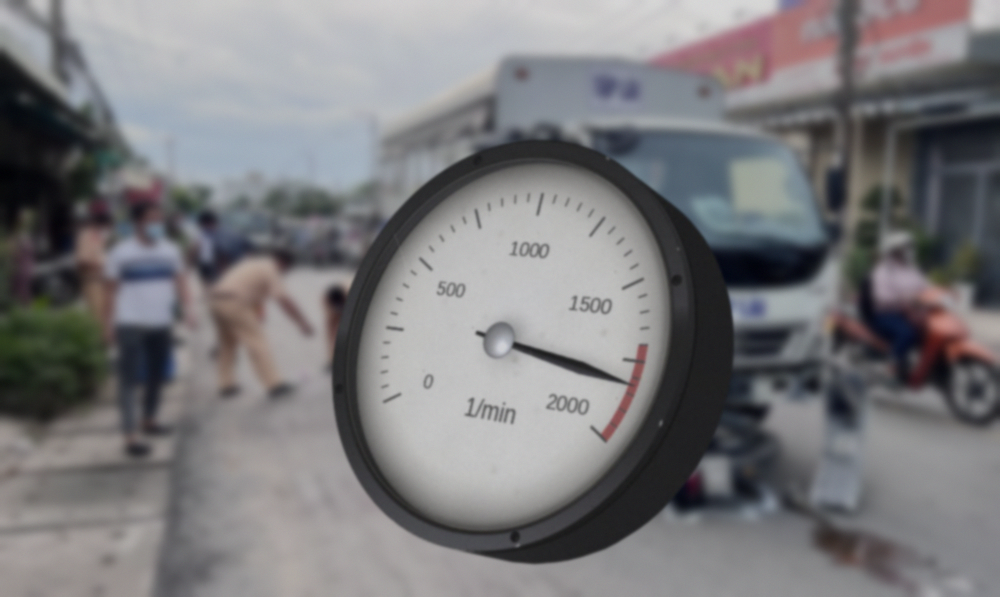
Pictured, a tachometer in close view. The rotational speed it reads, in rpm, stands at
1825 rpm
